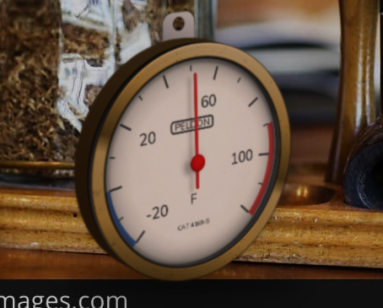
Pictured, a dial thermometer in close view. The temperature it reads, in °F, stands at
50 °F
